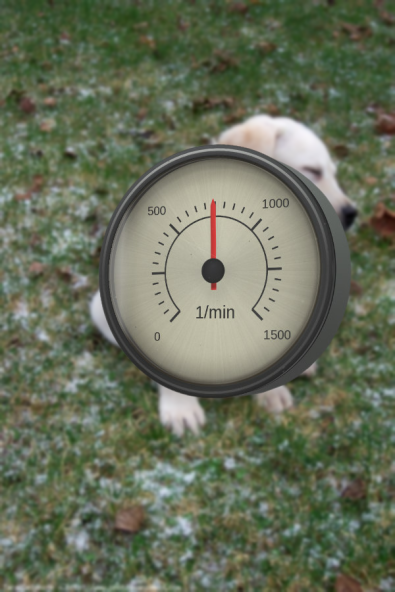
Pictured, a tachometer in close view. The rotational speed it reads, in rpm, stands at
750 rpm
